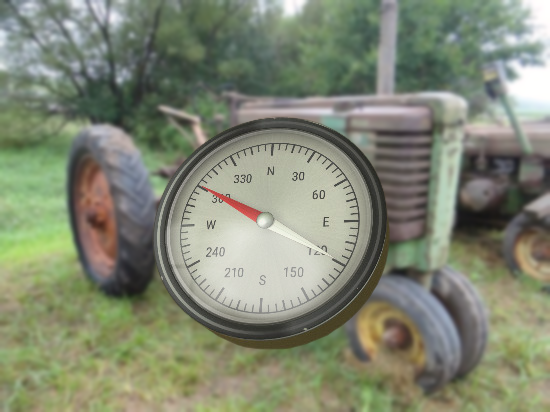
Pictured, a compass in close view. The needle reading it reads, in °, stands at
300 °
